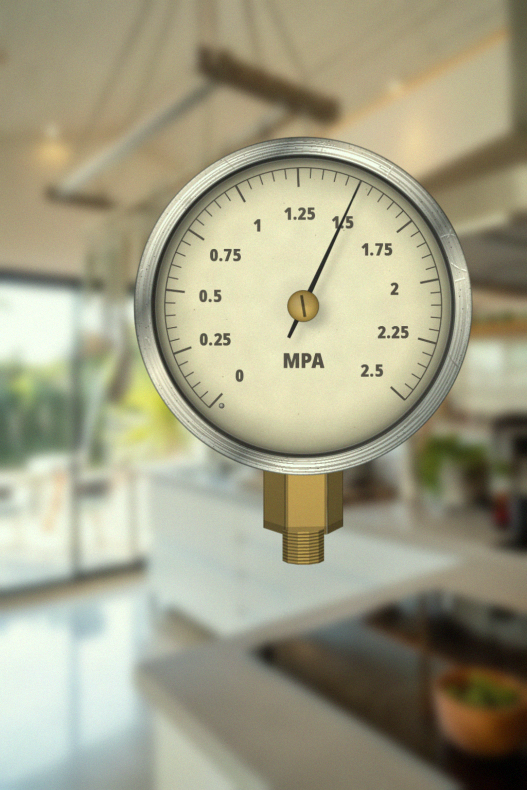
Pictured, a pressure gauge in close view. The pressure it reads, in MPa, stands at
1.5 MPa
